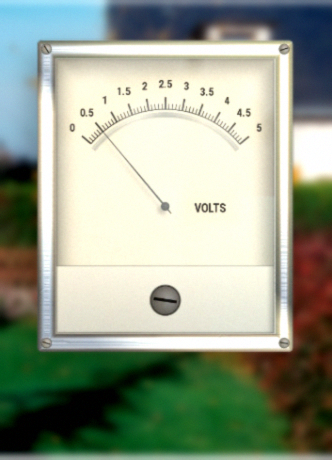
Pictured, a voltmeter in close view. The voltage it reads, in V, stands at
0.5 V
